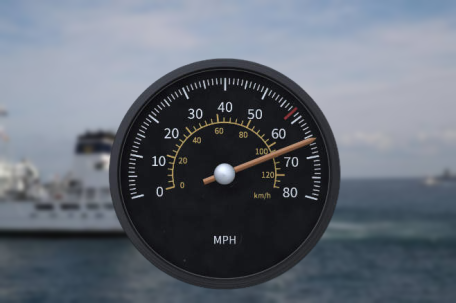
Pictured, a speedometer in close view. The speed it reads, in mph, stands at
66 mph
